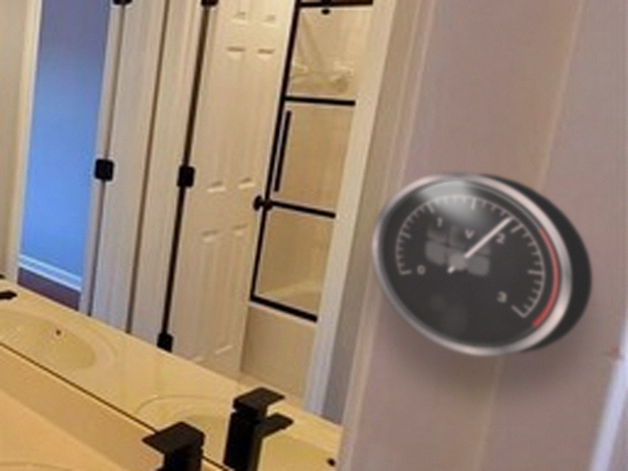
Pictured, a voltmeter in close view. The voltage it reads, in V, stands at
1.9 V
